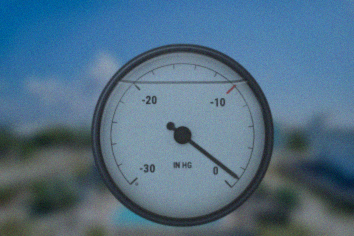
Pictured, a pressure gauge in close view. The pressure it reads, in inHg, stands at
-1 inHg
